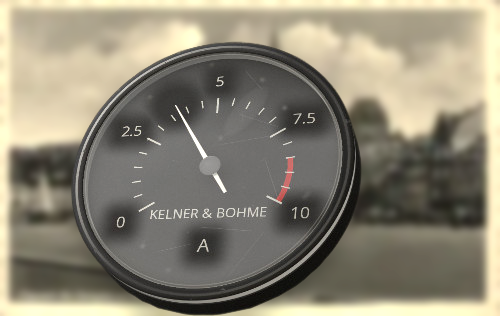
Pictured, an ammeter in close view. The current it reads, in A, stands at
3.75 A
